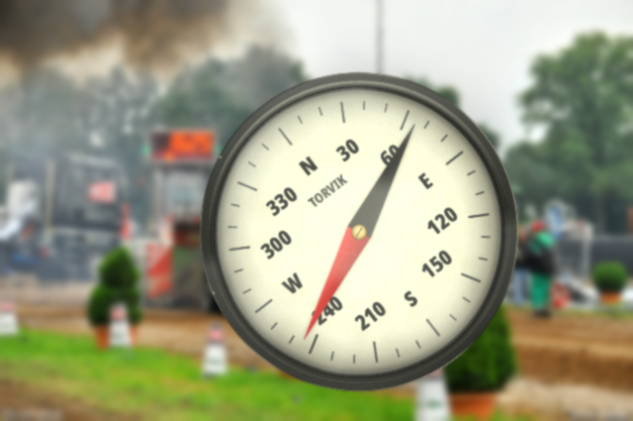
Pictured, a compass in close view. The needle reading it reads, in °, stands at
245 °
